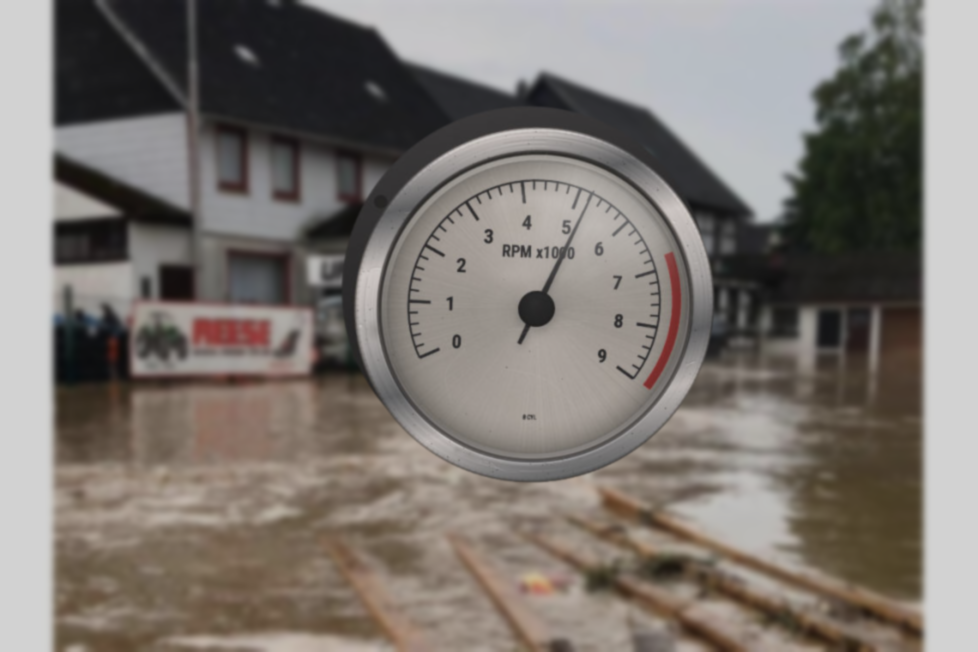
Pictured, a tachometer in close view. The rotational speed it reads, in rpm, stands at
5200 rpm
